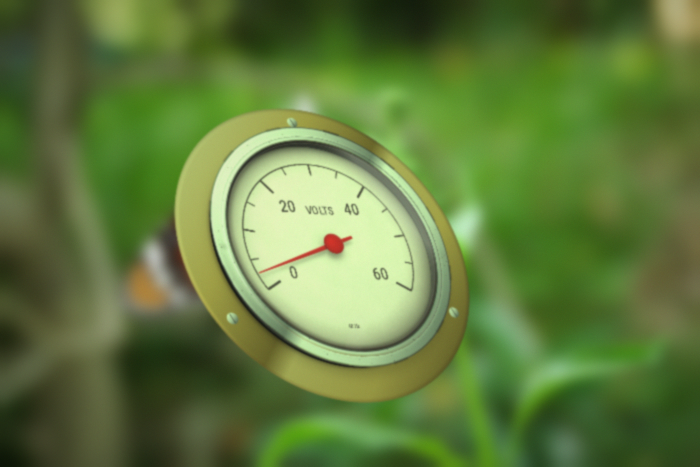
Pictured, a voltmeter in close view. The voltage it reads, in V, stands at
2.5 V
